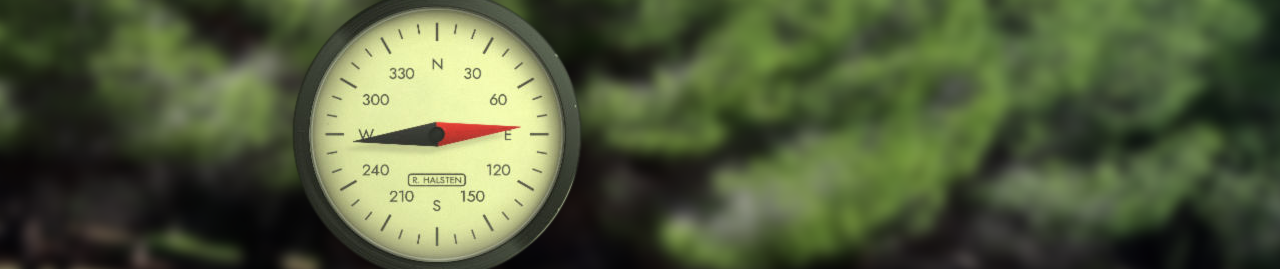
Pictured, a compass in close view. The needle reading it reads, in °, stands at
85 °
